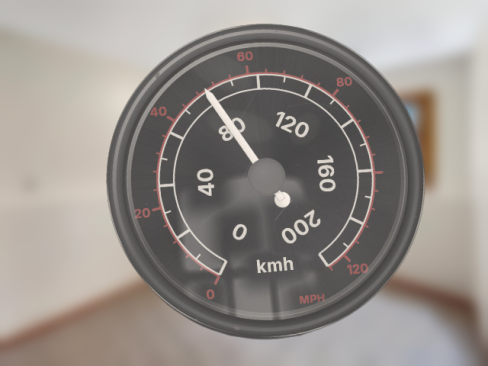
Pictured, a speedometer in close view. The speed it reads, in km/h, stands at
80 km/h
